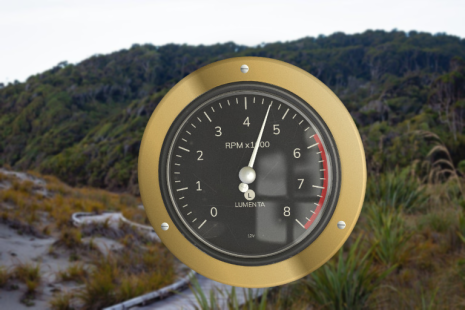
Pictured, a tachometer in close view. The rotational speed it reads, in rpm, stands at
4600 rpm
